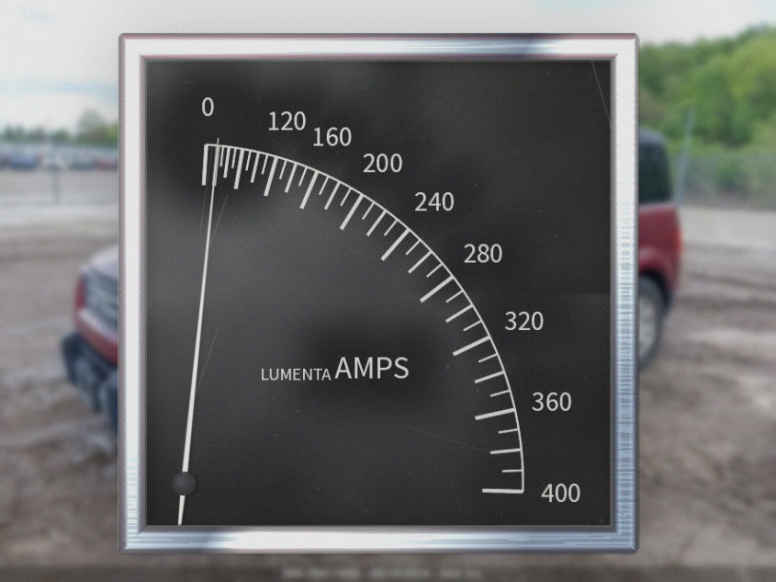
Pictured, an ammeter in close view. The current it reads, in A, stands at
40 A
